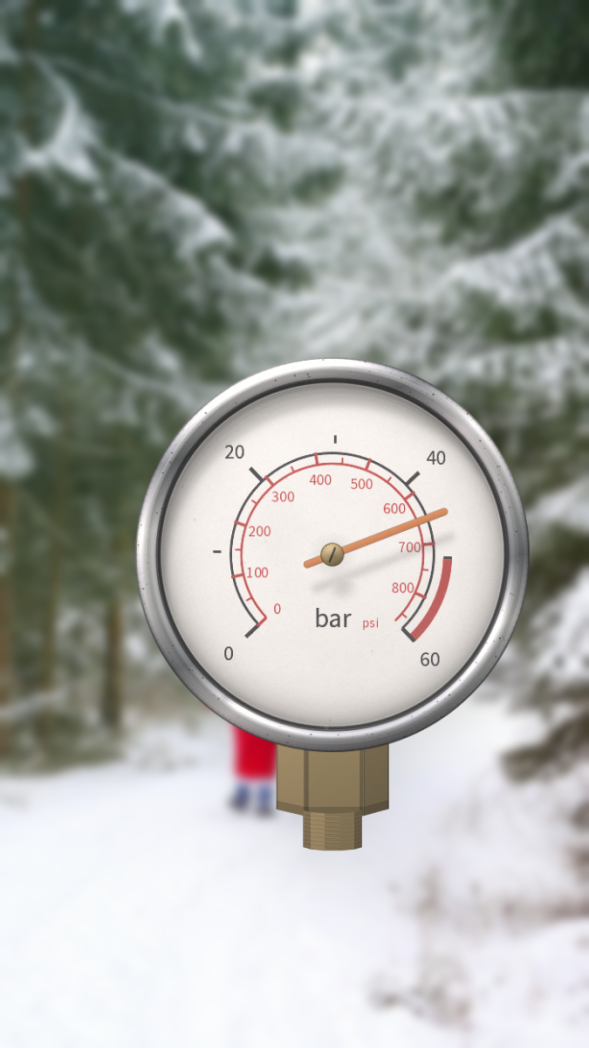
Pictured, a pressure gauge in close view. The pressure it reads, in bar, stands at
45 bar
